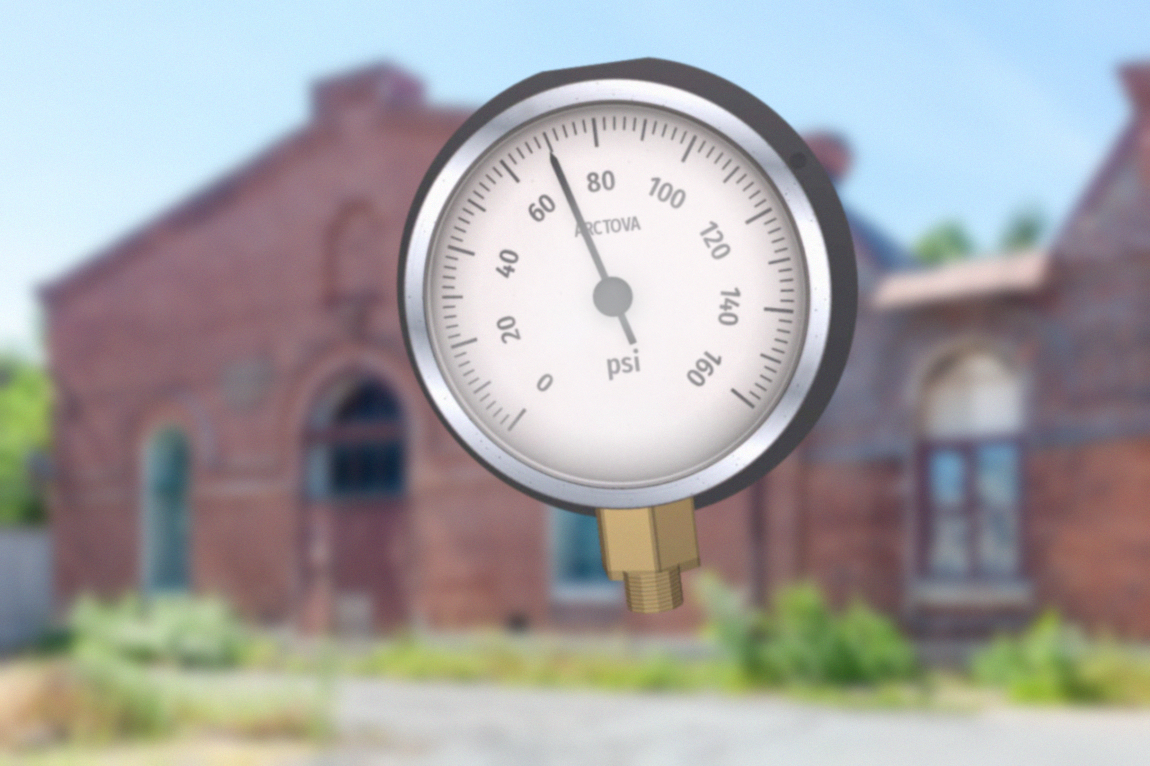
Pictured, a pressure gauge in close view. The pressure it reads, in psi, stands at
70 psi
